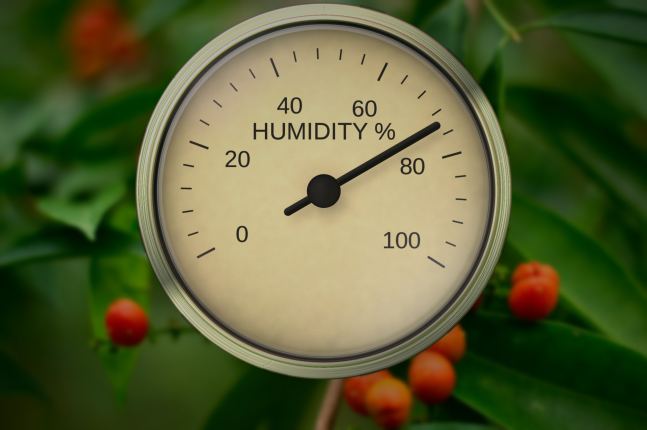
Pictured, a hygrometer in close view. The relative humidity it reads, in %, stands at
74 %
